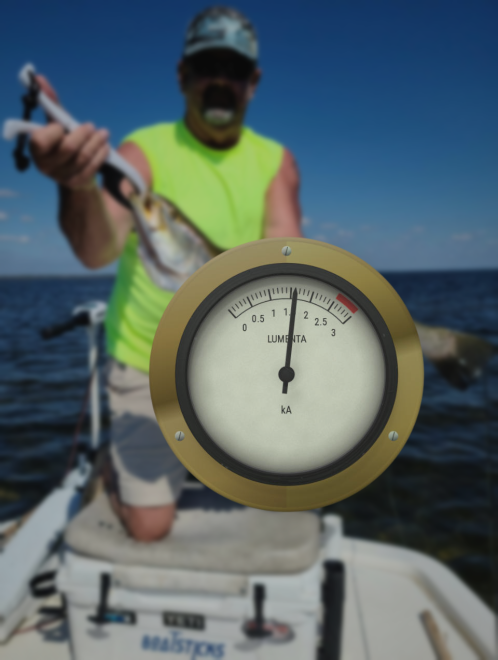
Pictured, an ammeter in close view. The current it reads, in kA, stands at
1.6 kA
